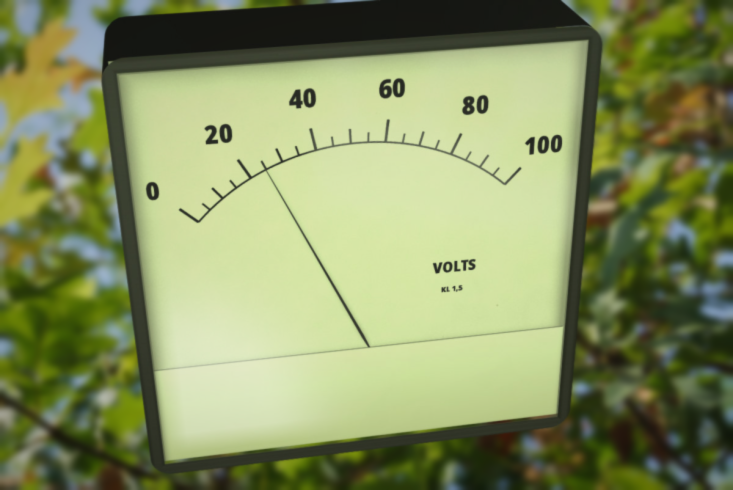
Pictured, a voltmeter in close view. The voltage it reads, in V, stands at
25 V
